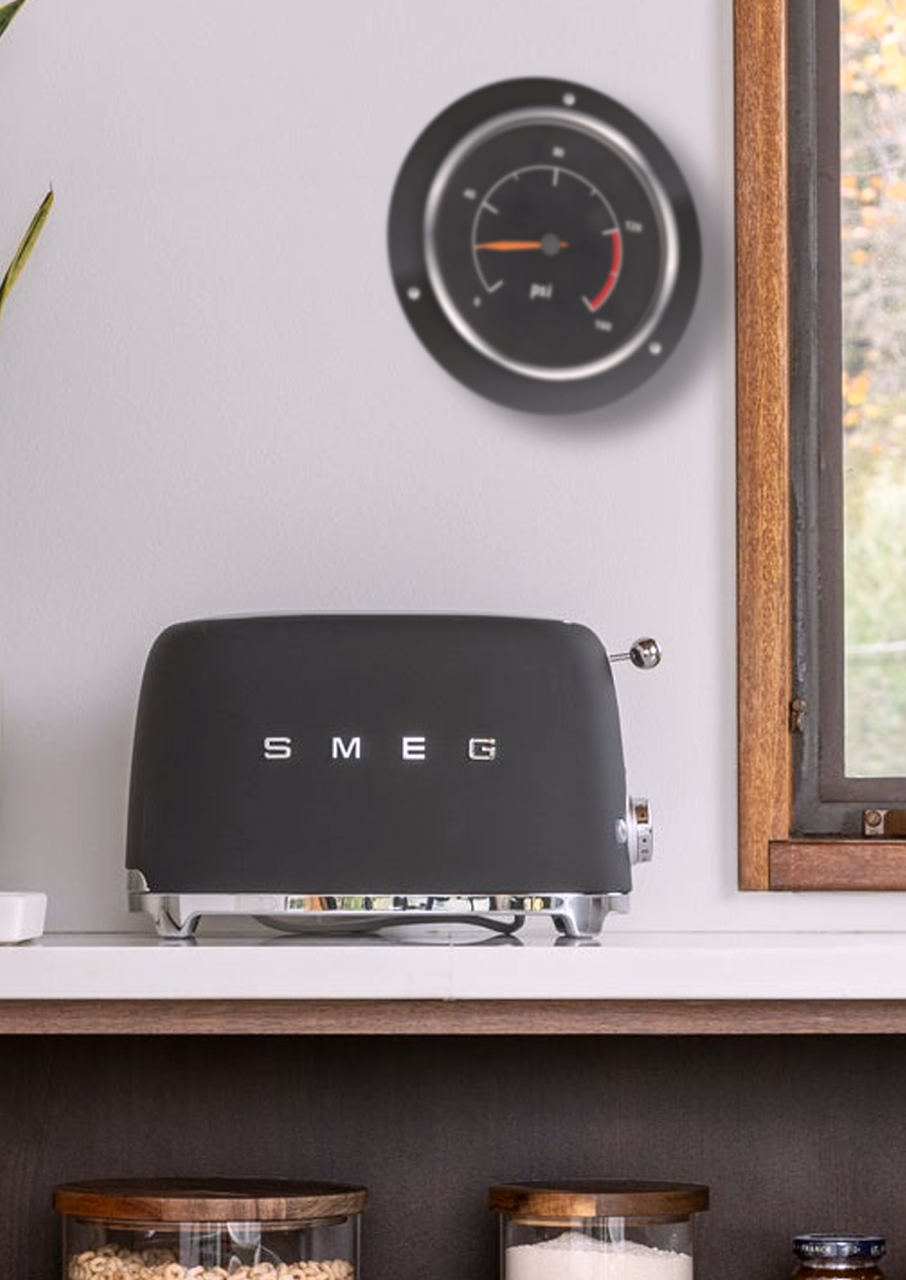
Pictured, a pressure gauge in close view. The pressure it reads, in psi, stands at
20 psi
